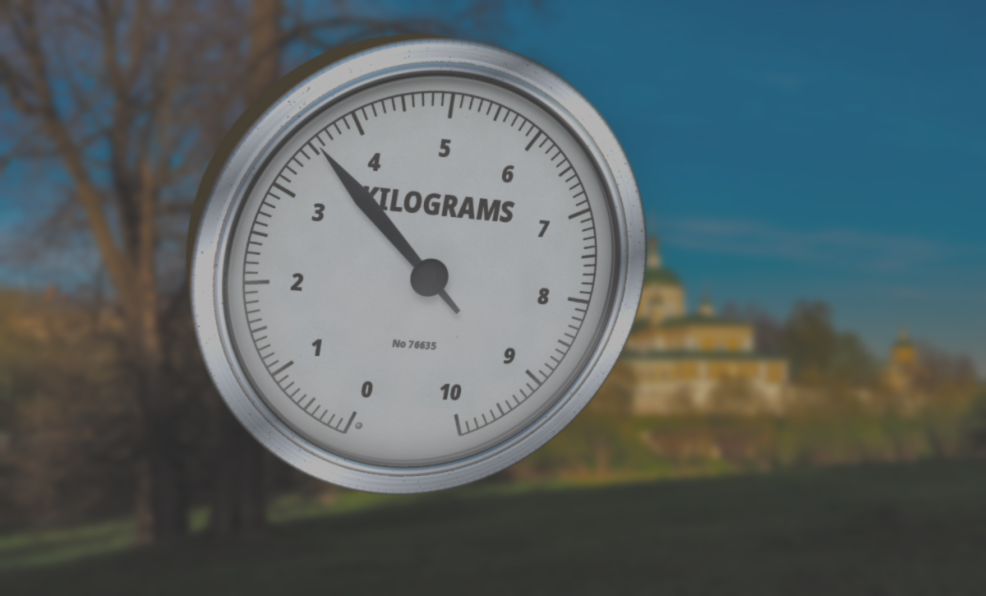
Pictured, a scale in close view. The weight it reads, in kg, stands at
3.55 kg
